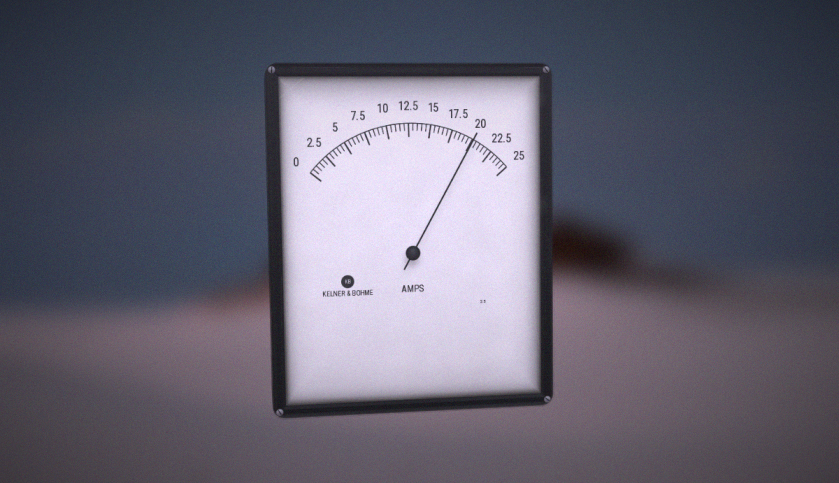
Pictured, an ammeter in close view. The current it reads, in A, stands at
20 A
